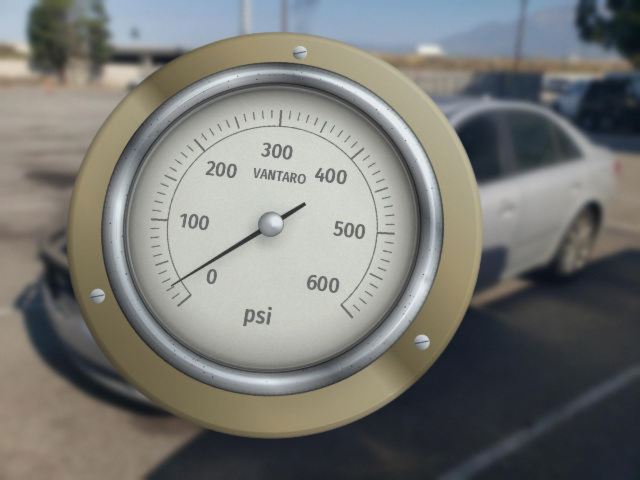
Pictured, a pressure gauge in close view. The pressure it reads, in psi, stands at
20 psi
